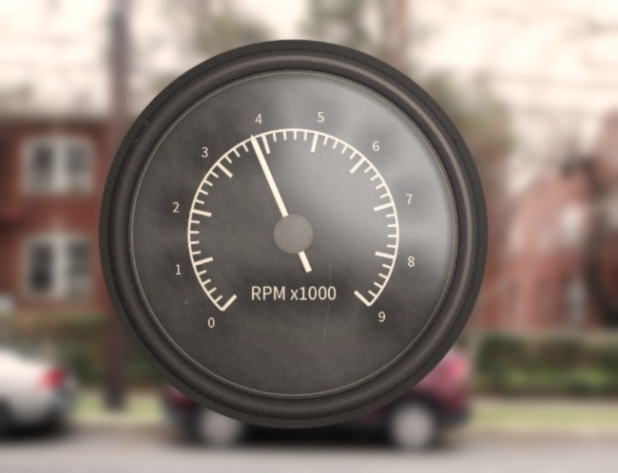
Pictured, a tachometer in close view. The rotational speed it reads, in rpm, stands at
3800 rpm
